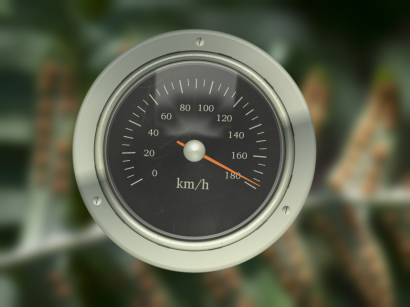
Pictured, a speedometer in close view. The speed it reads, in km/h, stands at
177.5 km/h
